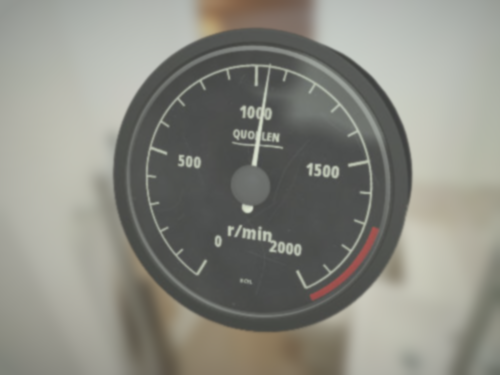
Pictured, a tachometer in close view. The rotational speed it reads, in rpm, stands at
1050 rpm
